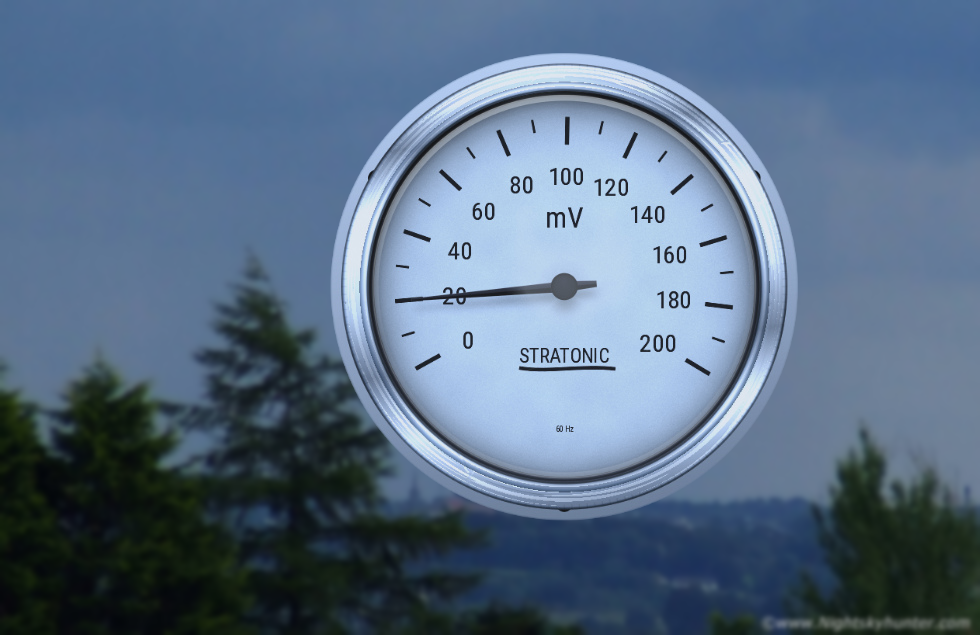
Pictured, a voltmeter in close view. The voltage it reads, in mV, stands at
20 mV
